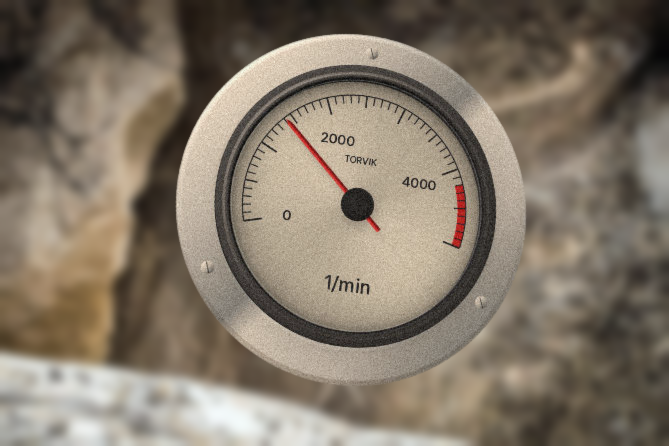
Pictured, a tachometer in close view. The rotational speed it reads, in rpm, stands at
1400 rpm
